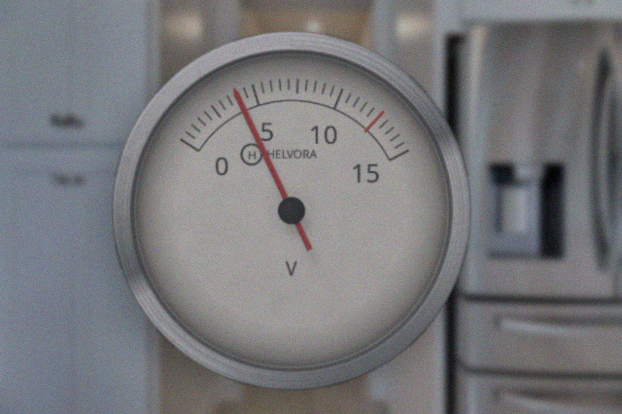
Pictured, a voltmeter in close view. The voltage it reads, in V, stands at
4 V
